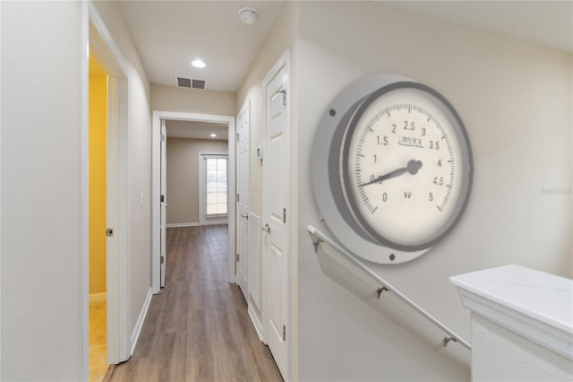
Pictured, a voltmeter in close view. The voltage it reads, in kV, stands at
0.5 kV
